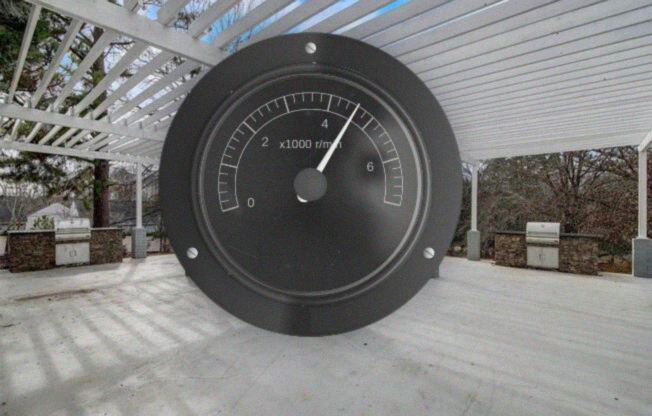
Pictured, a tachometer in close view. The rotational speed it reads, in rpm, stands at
4600 rpm
